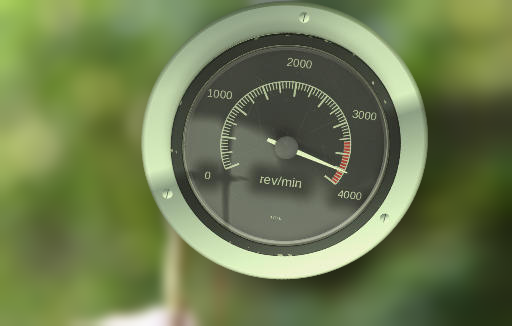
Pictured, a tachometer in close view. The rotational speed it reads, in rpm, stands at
3750 rpm
